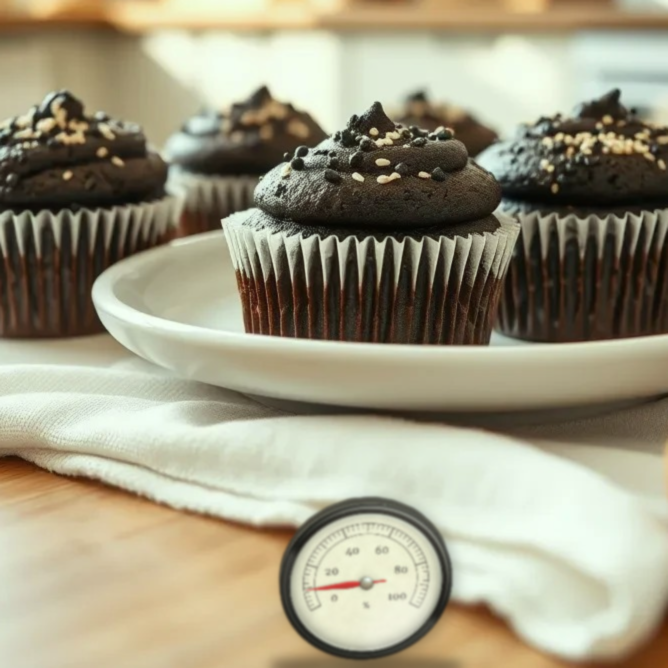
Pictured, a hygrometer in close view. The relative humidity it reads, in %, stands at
10 %
